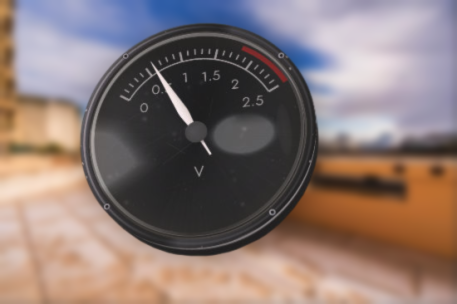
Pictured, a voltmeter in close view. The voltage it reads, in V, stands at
0.6 V
